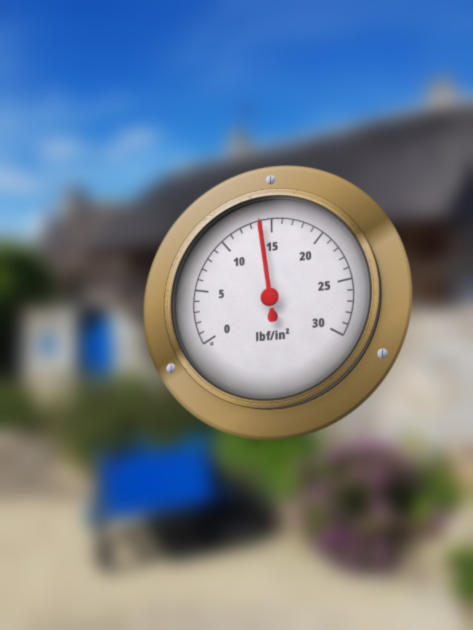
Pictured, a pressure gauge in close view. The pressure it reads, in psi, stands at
14 psi
